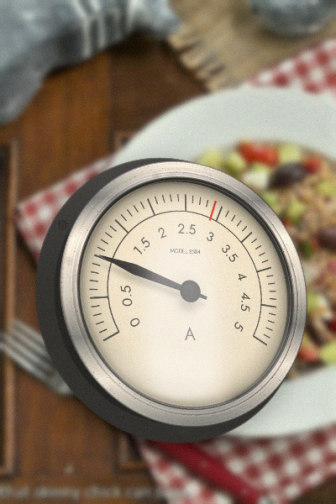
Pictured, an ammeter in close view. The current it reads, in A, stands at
1 A
